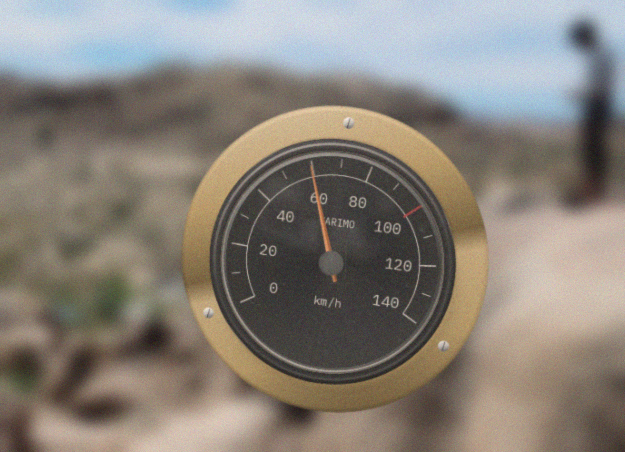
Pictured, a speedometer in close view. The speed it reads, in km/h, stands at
60 km/h
